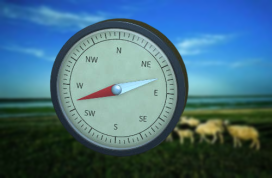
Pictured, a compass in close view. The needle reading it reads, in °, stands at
250 °
